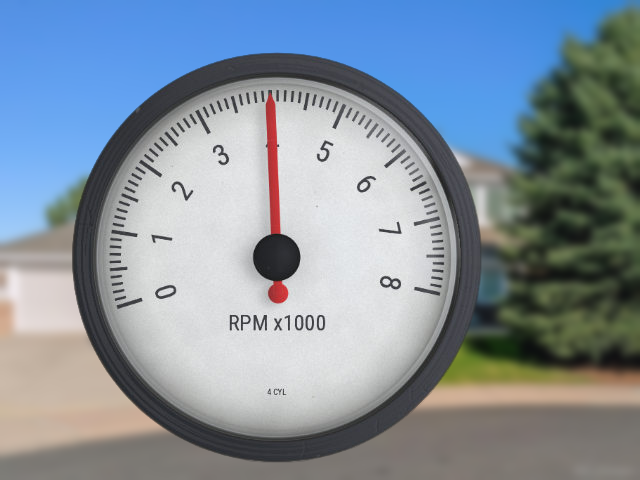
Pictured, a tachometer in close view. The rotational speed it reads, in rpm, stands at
4000 rpm
